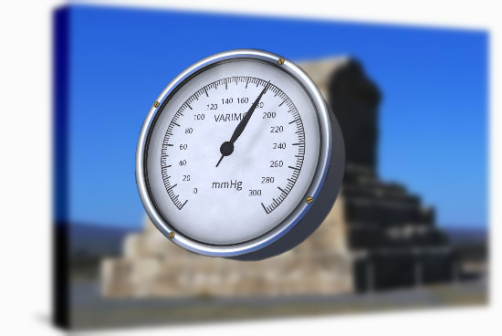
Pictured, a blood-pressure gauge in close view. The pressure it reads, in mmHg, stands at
180 mmHg
